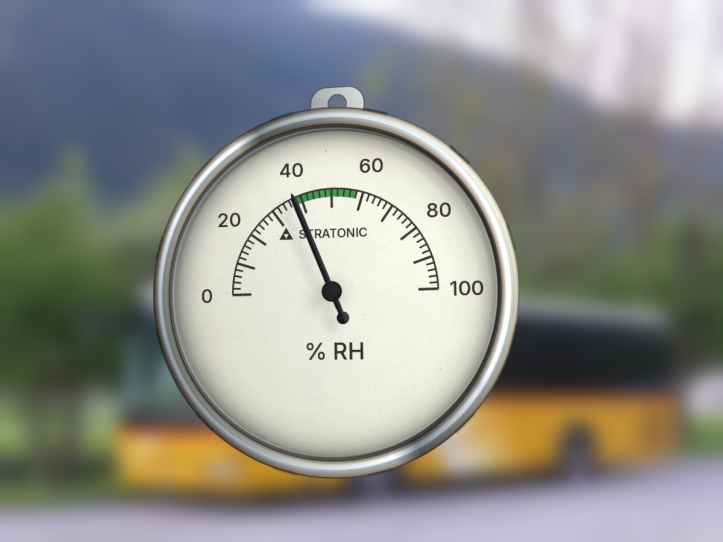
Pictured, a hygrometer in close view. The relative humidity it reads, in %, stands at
38 %
